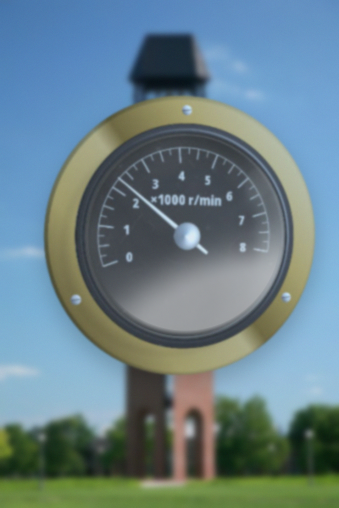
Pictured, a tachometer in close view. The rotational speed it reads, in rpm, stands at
2250 rpm
